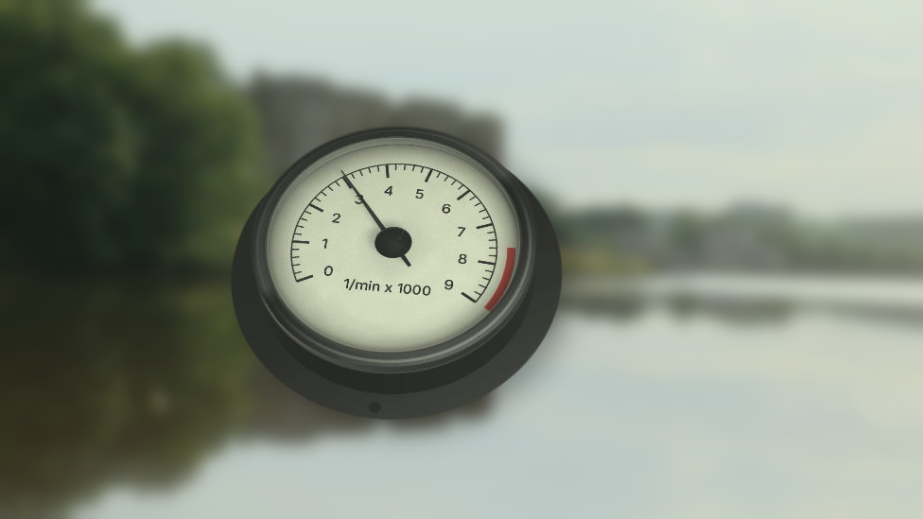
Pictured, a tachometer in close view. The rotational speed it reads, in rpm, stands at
3000 rpm
